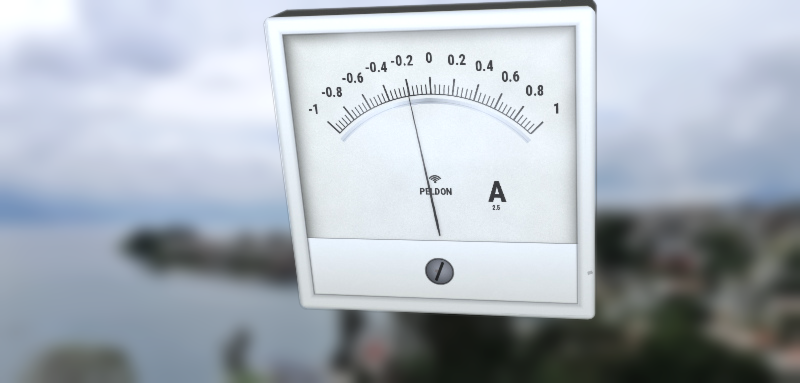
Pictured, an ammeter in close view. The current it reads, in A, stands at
-0.2 A
